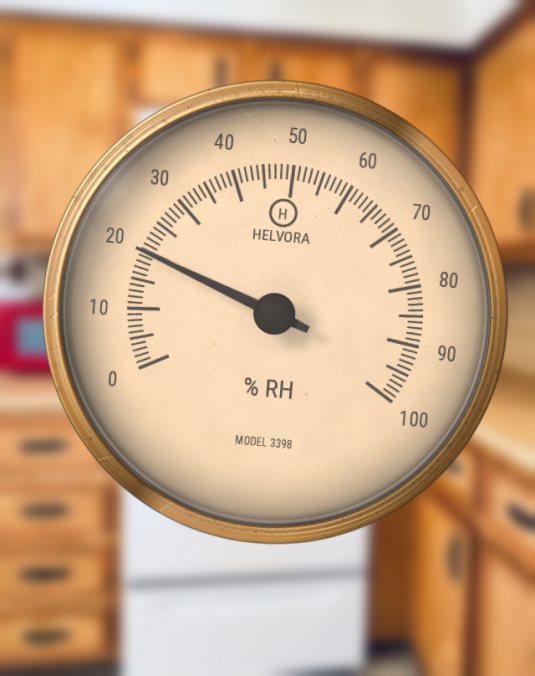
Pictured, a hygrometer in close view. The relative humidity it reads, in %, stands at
20 %
